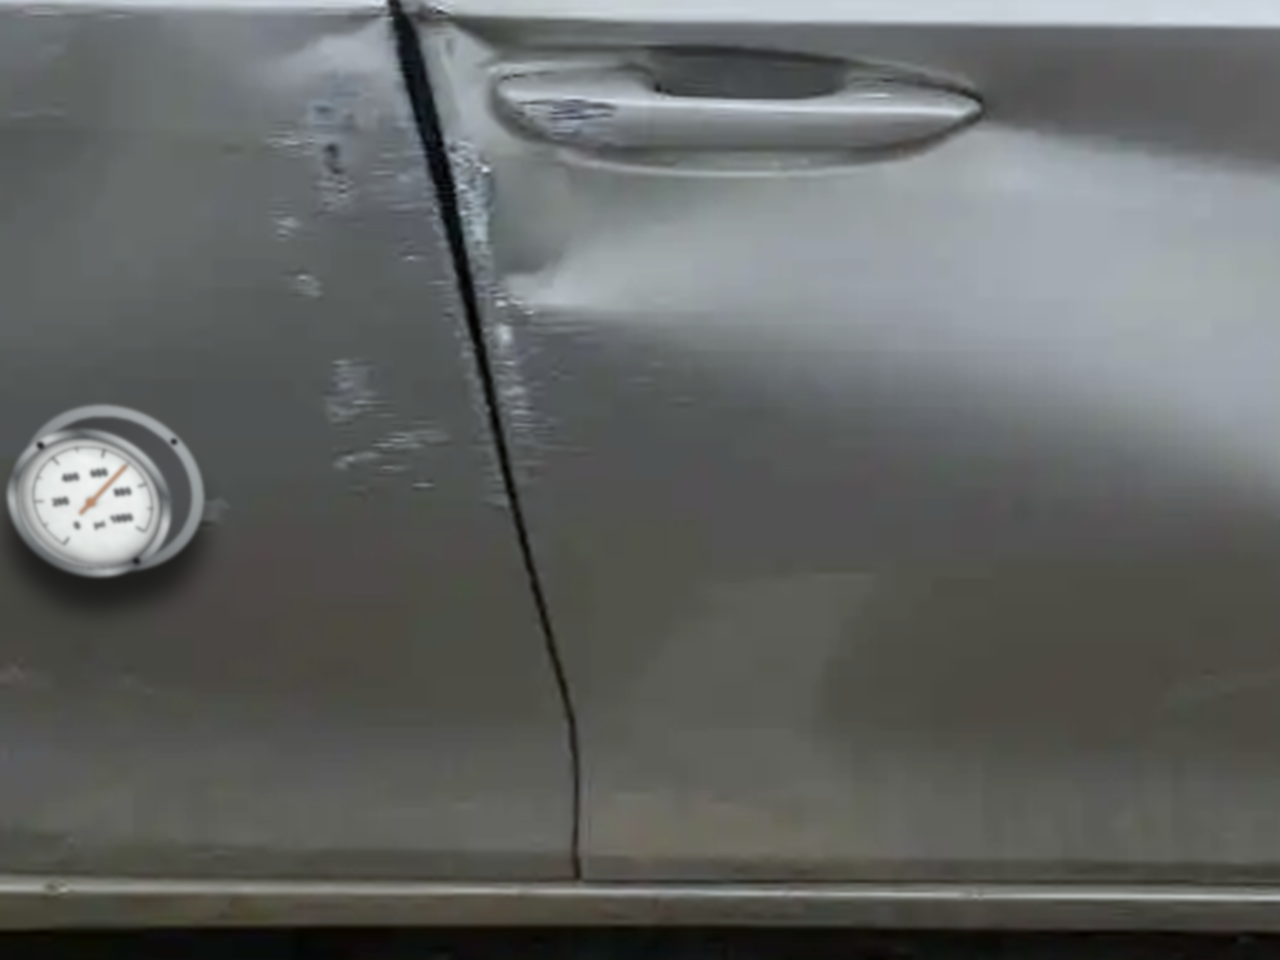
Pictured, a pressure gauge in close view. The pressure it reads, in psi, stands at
700 psi
